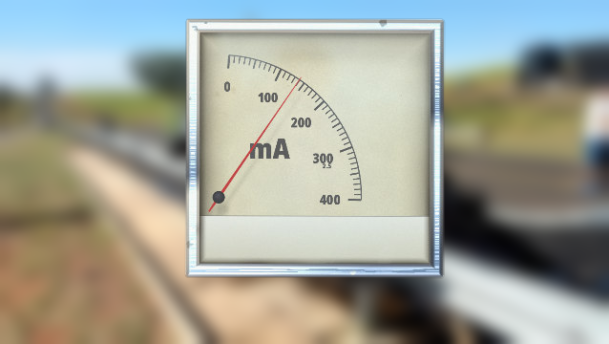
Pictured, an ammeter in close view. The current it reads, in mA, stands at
140 mA
